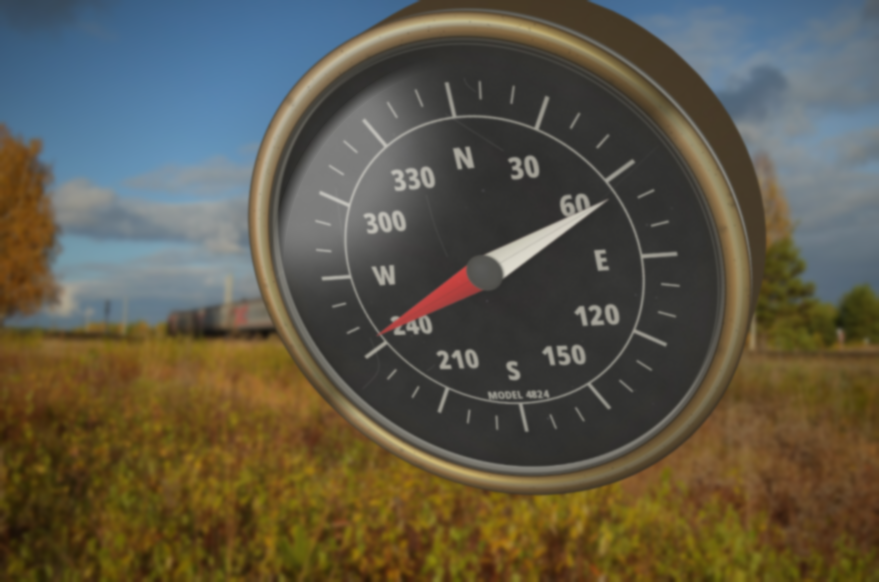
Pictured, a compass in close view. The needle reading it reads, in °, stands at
245 °
